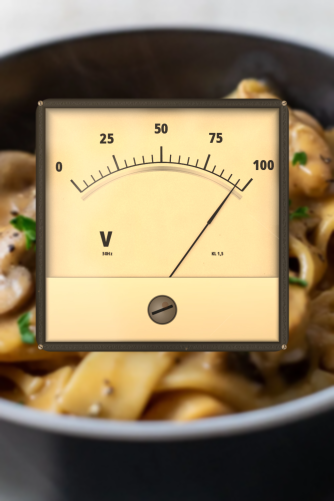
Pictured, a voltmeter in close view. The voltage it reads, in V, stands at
95 V
